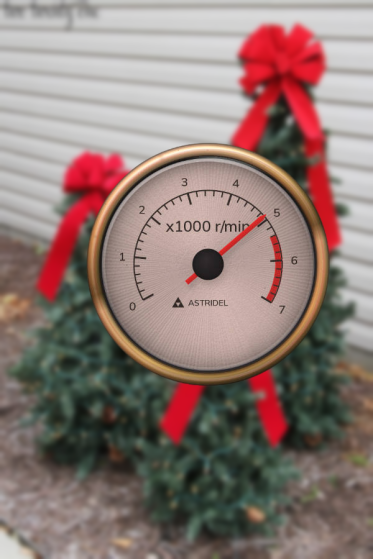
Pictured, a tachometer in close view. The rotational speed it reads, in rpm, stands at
4900 rpm
